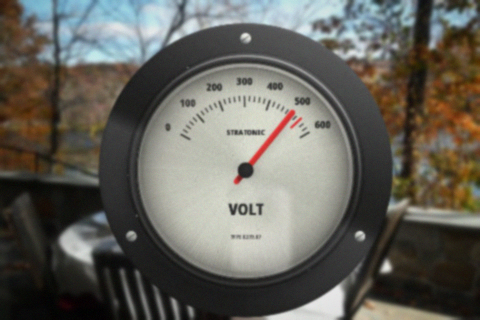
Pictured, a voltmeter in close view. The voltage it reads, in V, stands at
500 V
